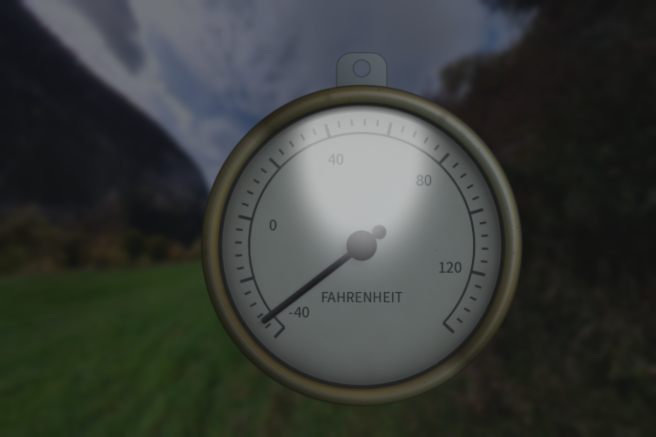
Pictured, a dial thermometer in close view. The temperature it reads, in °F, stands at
-34 °F
